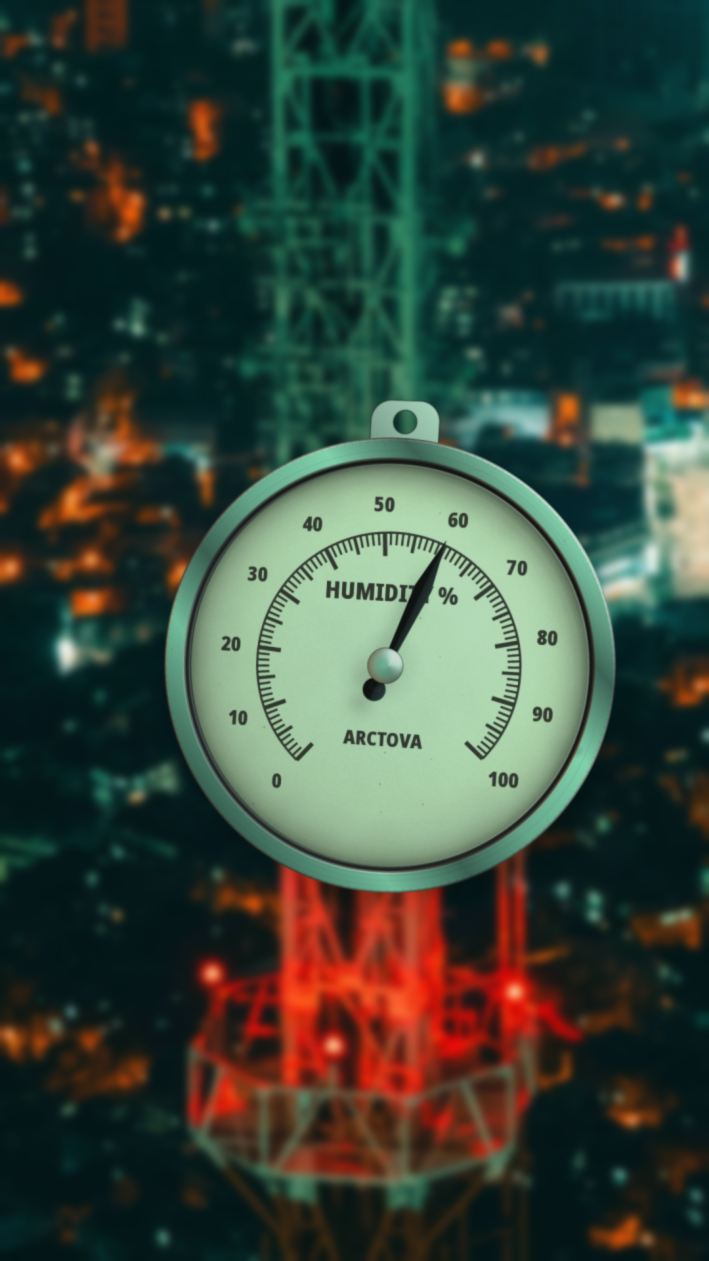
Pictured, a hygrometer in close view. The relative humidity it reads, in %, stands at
60 %
